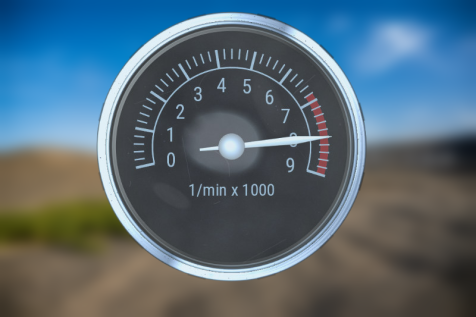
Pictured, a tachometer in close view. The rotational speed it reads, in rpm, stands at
8000 rpm
